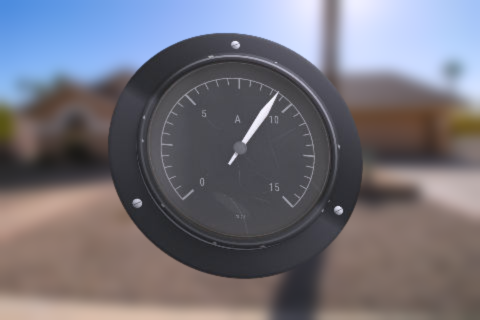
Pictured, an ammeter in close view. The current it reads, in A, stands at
9.25 A
